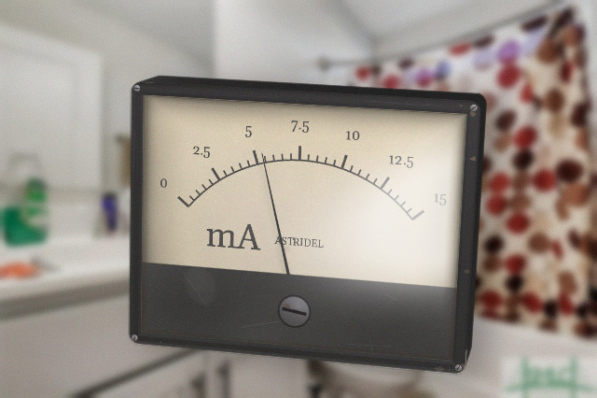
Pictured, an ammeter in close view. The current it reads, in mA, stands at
5.5 mA
